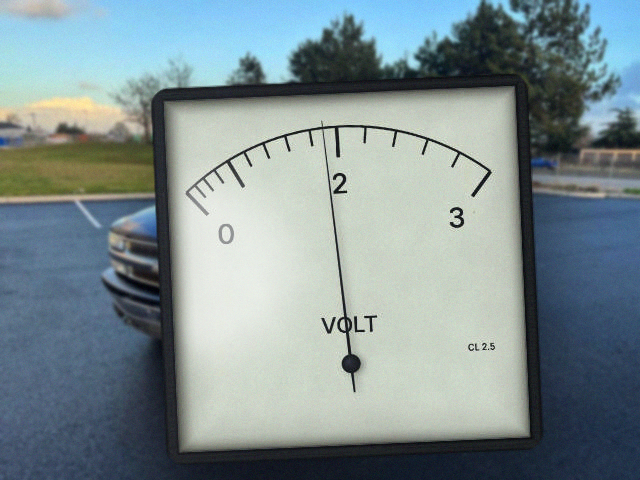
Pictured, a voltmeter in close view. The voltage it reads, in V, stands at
1.9 V
